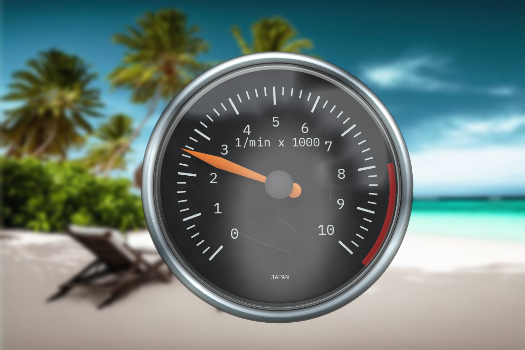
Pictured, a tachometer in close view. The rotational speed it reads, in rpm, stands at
2500 rpm
